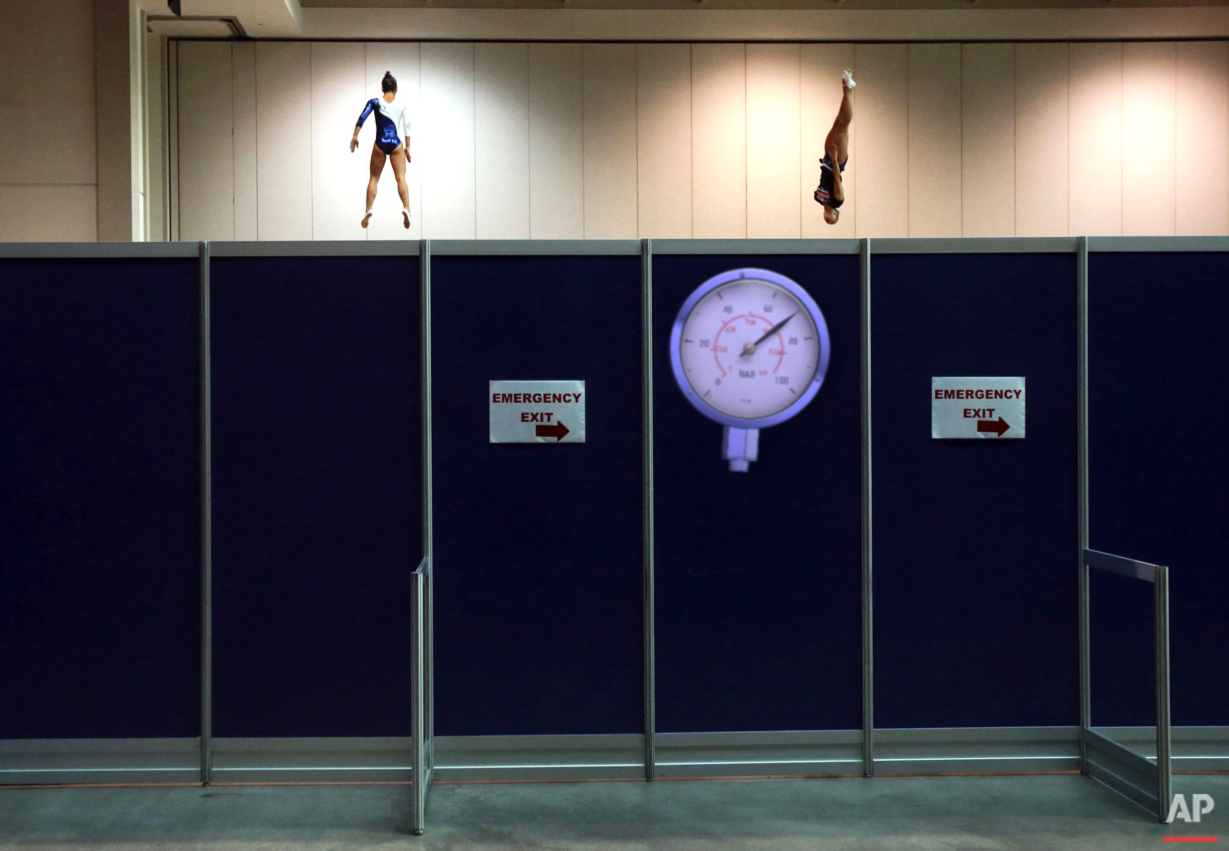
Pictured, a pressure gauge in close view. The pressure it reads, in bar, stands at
70 bar
